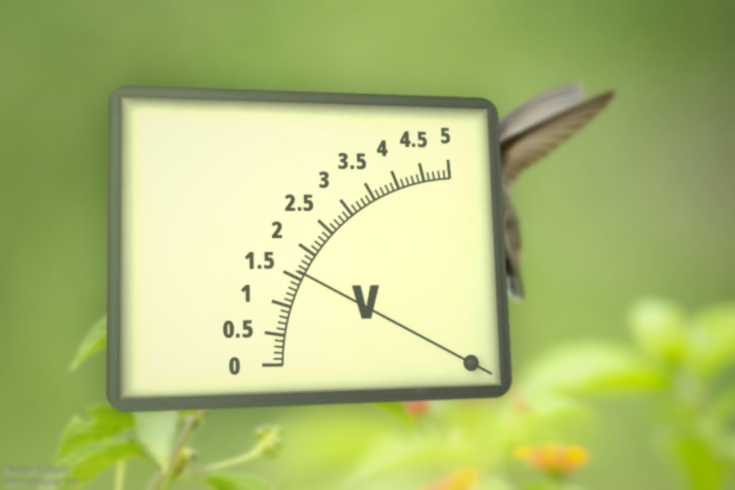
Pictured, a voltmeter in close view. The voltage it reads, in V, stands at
1.6 V
